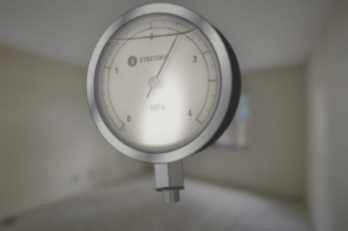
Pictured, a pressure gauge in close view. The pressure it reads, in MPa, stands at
2.5 MPa
